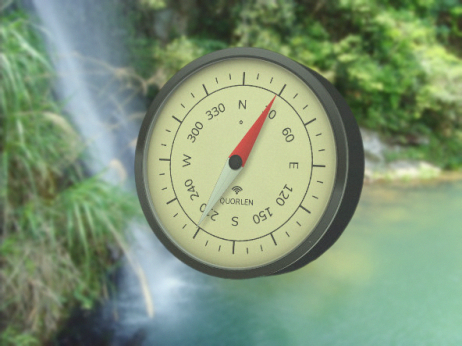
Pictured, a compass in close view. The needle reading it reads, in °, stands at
30 °
